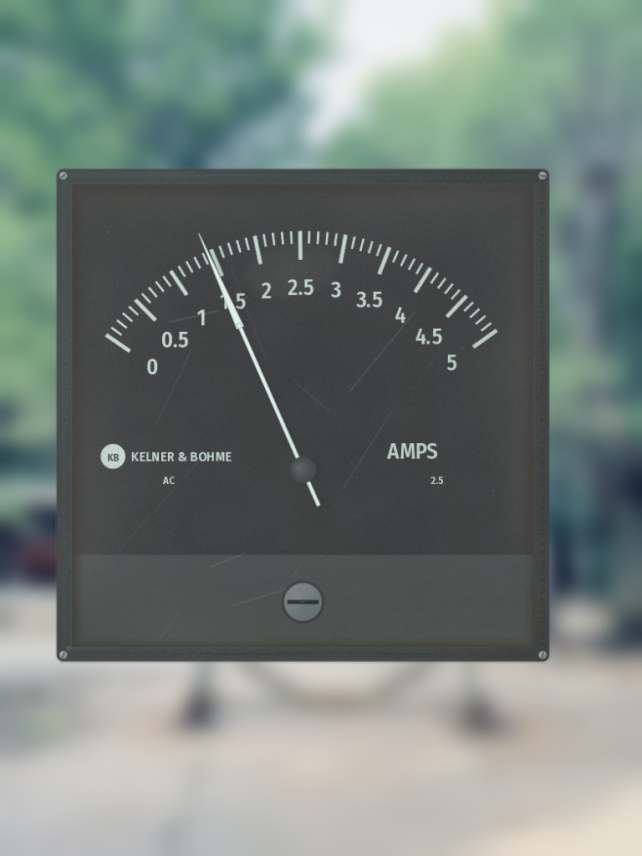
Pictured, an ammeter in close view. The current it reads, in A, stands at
1.45 A
